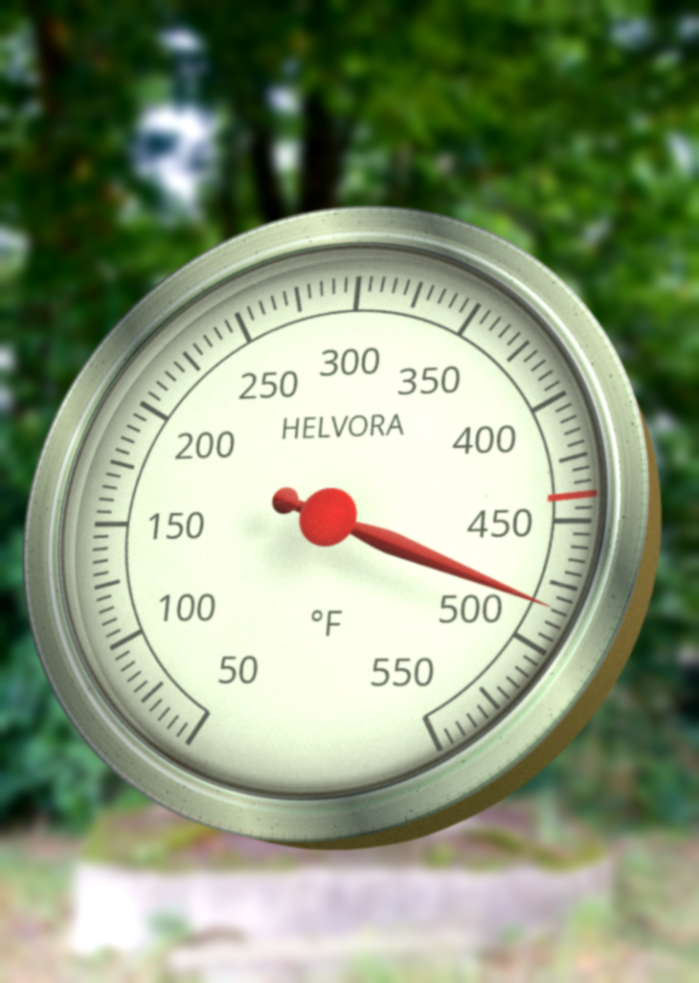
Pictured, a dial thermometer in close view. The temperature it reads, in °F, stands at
485 °F
